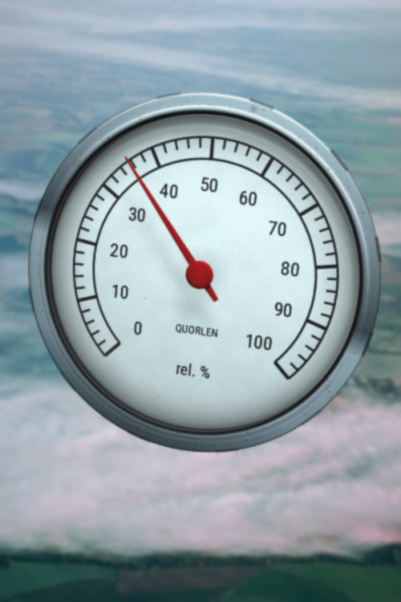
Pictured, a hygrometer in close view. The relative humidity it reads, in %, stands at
36 %
